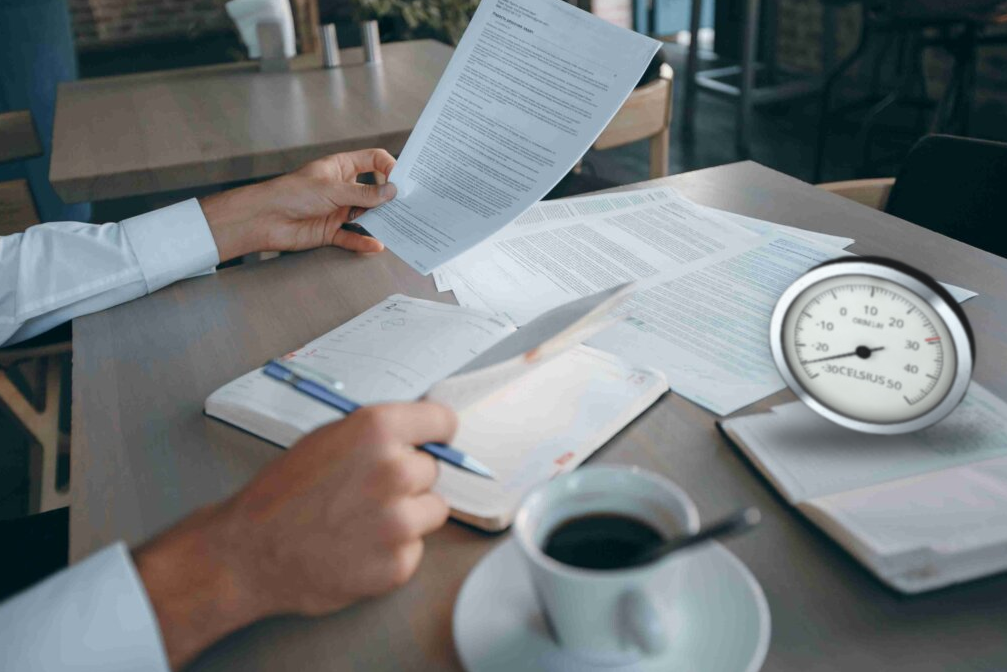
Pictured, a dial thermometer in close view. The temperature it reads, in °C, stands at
-25 °C
